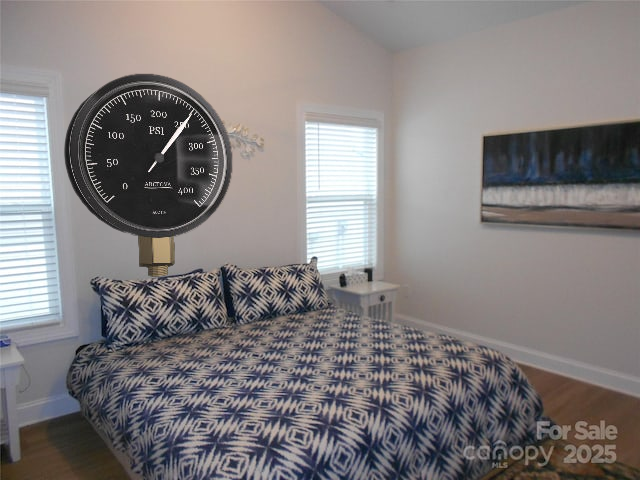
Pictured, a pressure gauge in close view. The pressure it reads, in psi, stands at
250 psi
